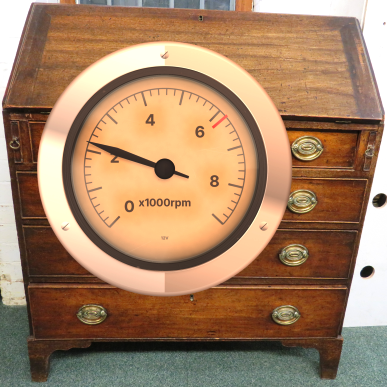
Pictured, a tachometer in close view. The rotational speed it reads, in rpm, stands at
2200 rpm
